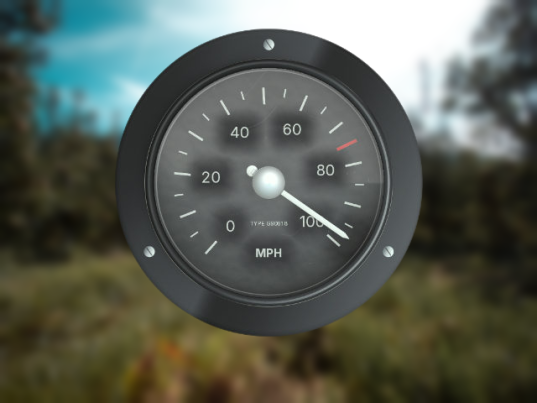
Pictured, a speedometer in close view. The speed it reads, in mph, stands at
97.5 mph
